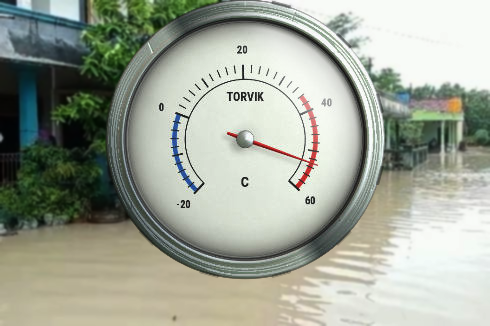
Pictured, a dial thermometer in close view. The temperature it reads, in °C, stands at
53 °C
